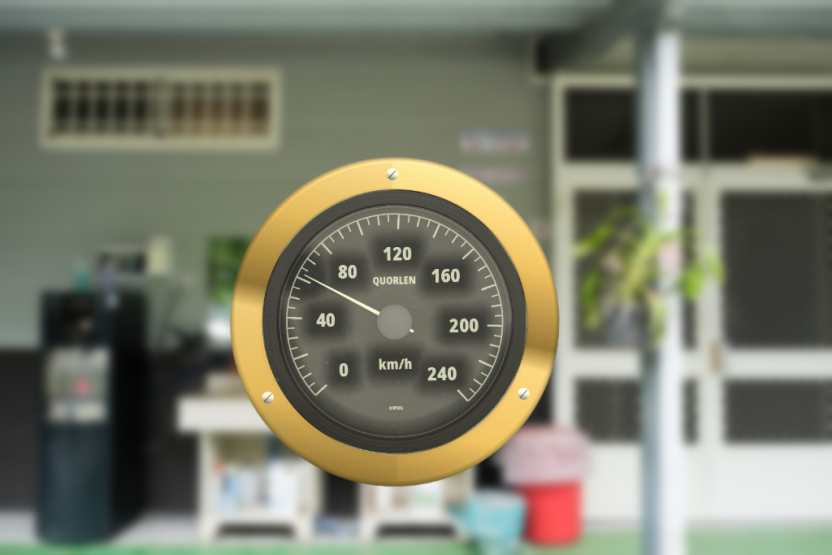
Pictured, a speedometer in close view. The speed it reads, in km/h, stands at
62.5 km/h
